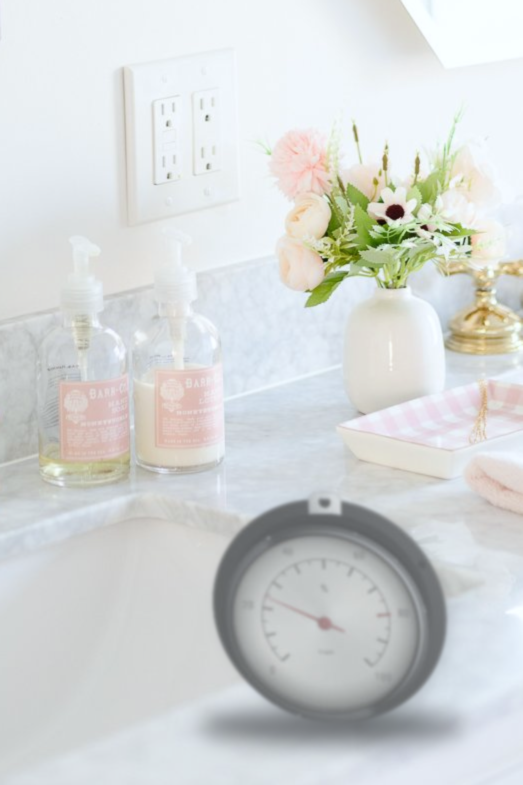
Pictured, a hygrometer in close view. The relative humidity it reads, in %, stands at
25 %
